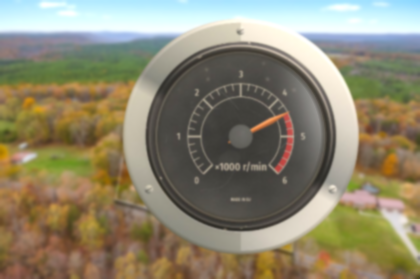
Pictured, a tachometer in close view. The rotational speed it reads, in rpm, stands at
4400 rpm
